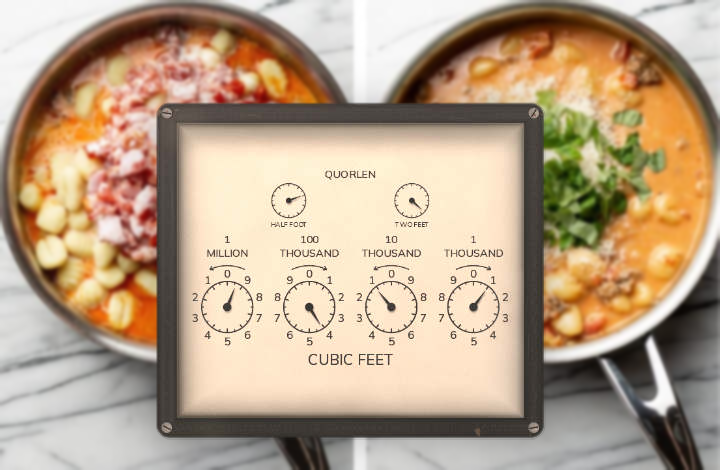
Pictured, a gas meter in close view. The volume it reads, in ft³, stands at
941100 ft³
